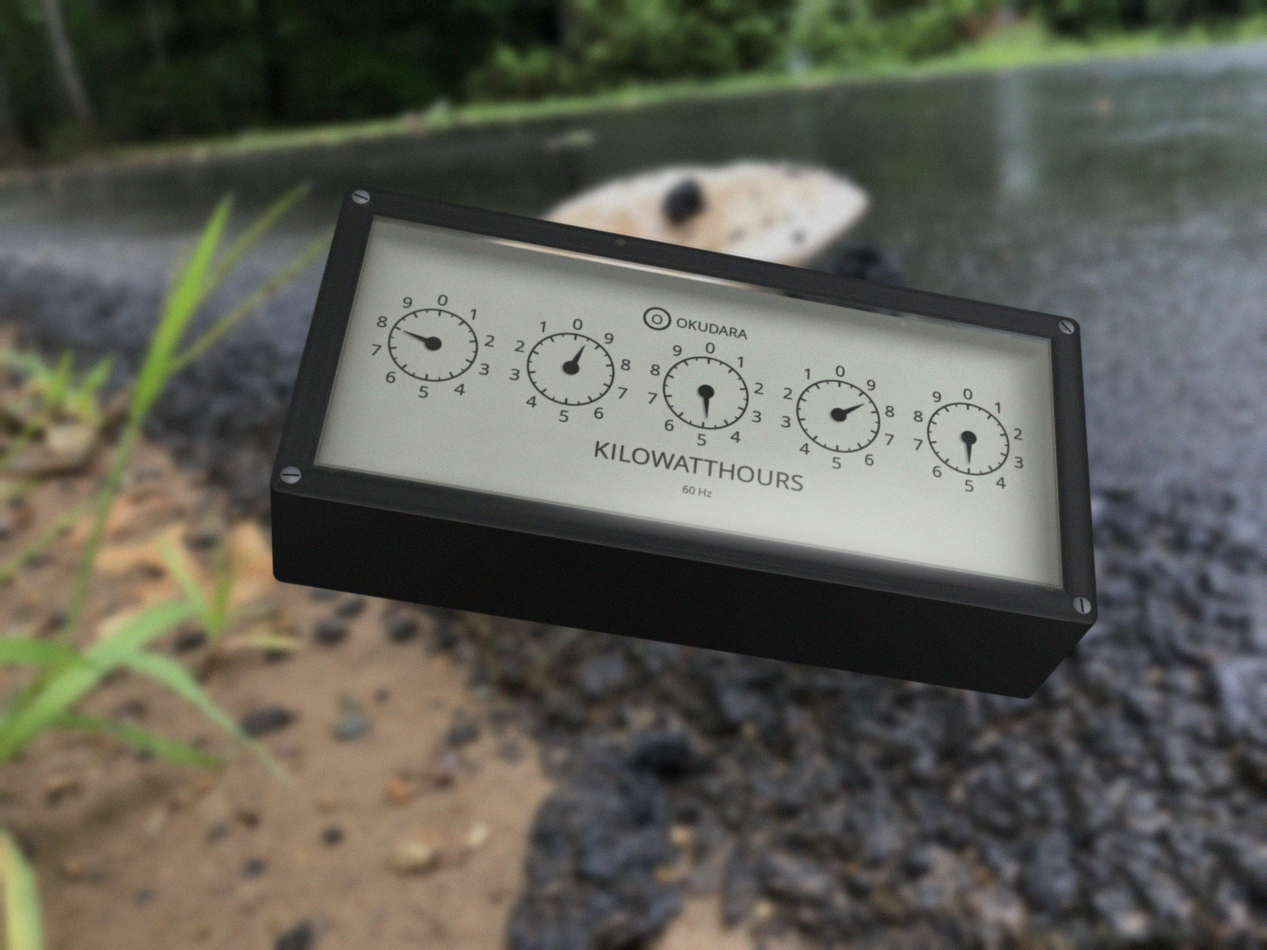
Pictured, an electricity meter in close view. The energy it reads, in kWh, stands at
79485 kWh
